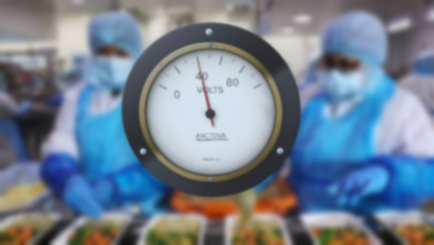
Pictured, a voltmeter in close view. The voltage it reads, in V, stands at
40 V
